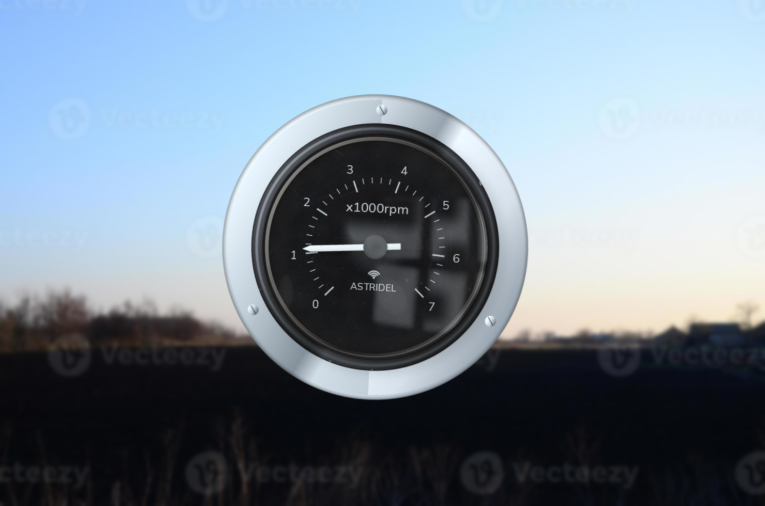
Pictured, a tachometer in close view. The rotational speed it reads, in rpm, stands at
1100 rpm
